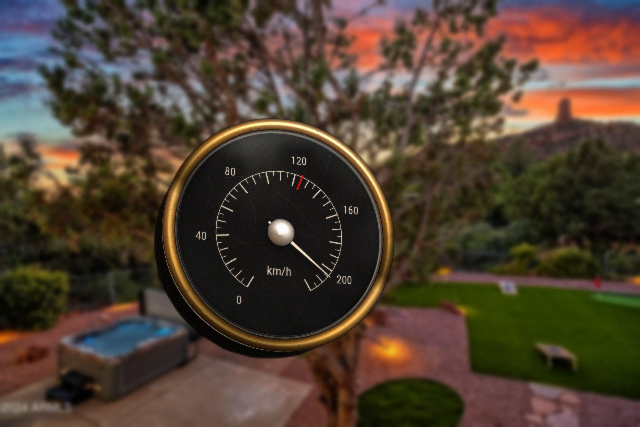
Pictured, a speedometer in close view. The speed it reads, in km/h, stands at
205 km/h
